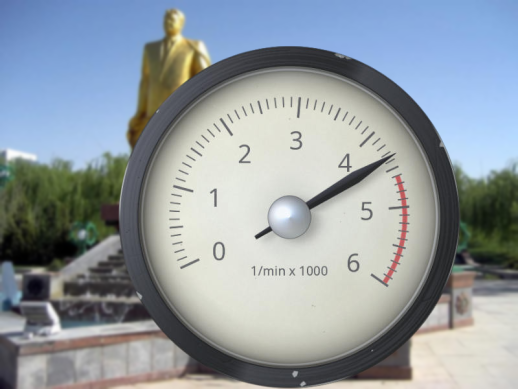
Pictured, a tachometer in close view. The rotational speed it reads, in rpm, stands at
4350 rpm
